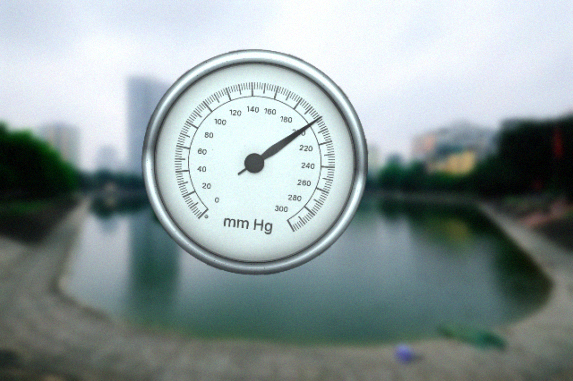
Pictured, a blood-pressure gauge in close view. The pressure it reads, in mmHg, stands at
200 mmHg
